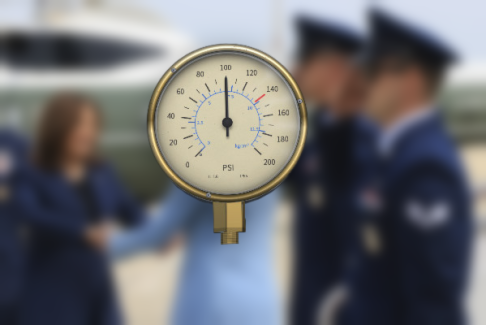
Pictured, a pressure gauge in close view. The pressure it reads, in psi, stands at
100 psi
